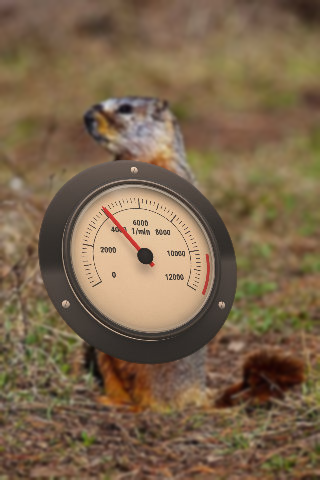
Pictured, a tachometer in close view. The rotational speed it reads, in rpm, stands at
4000 rpm
